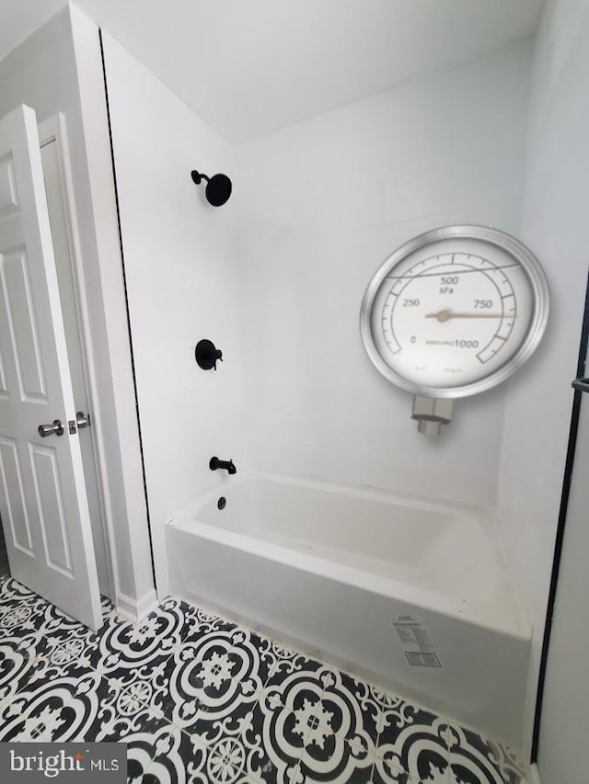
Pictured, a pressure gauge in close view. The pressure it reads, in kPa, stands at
825 kPa
